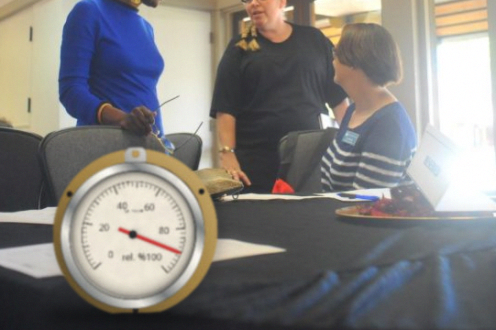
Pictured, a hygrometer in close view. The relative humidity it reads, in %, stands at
90 %
